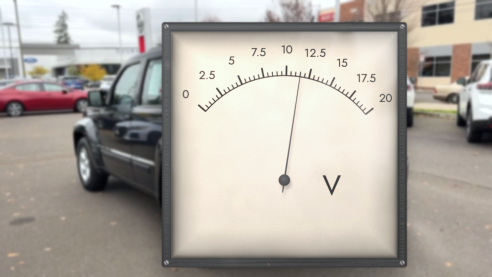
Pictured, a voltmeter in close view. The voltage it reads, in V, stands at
11.5 V
